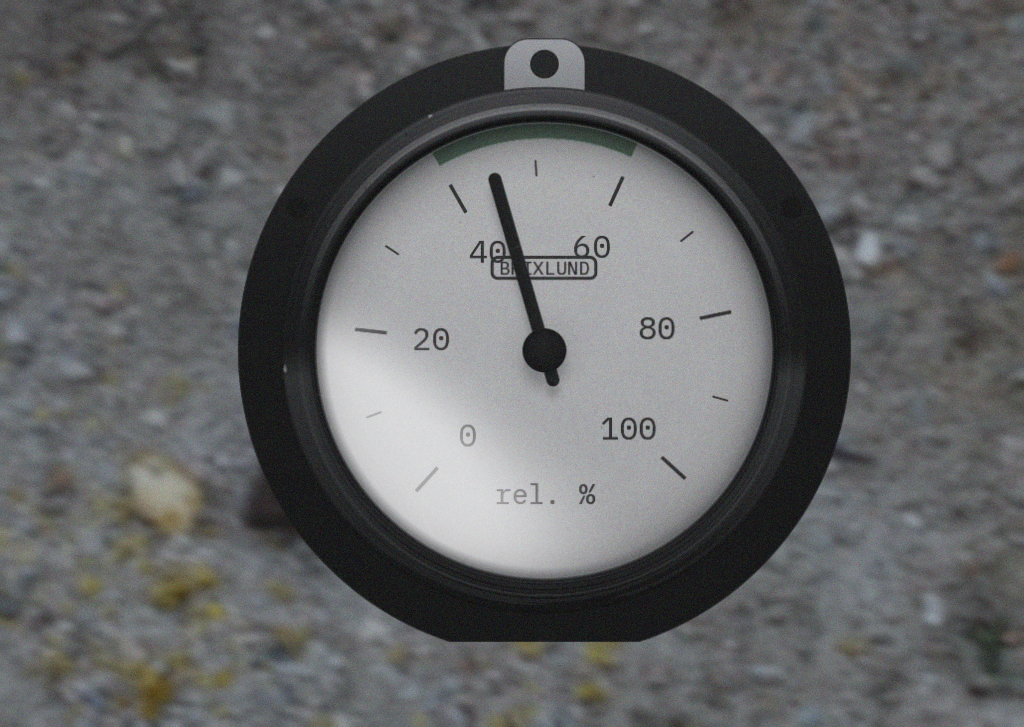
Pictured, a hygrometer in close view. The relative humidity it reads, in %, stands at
45 %
